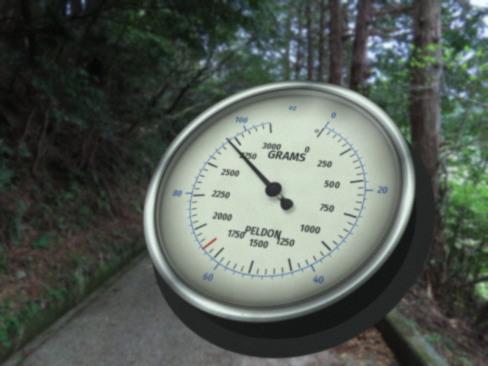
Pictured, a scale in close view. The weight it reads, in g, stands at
2700 g
